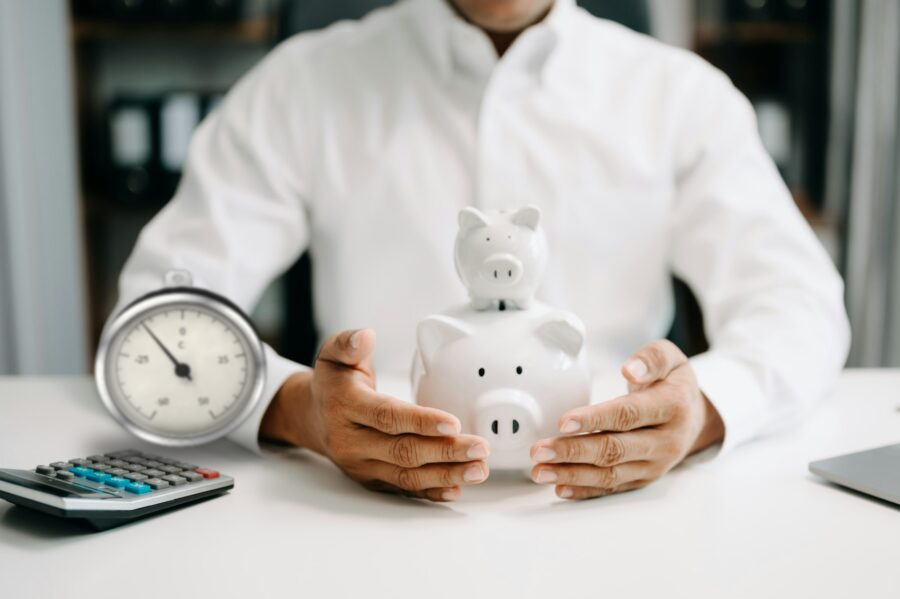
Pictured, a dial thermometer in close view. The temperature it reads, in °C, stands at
-12.5 °C
